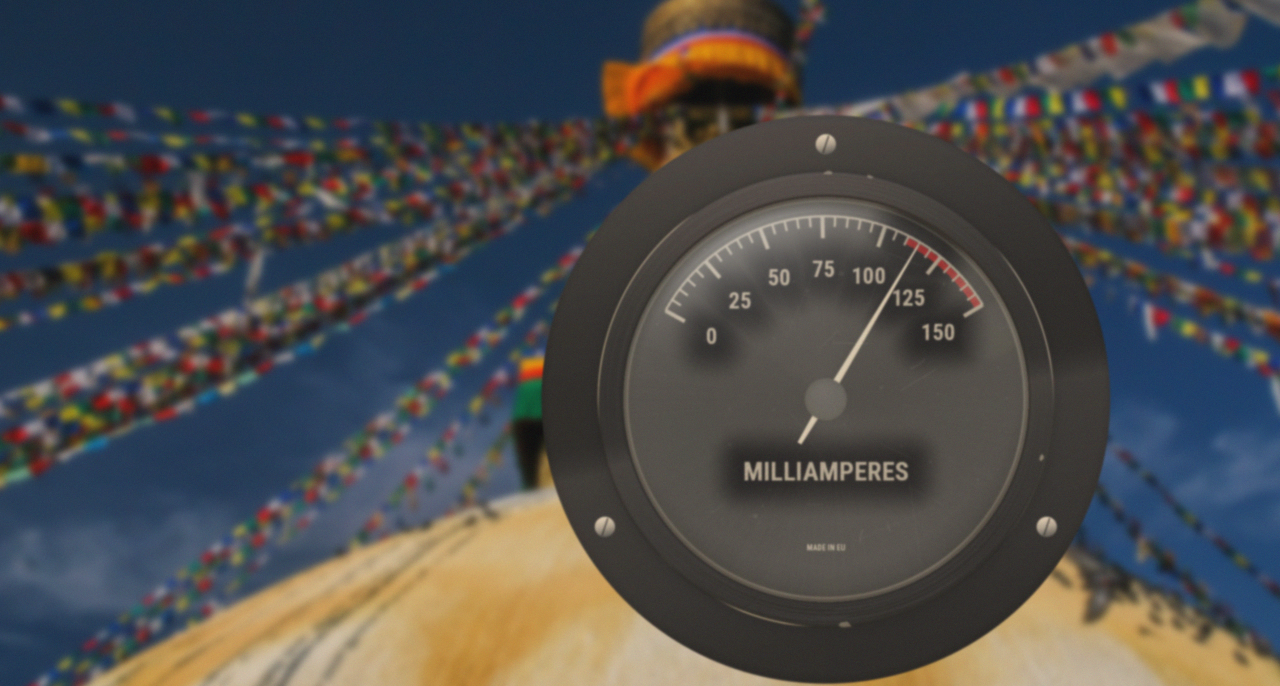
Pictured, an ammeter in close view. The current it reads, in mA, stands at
115 mA
